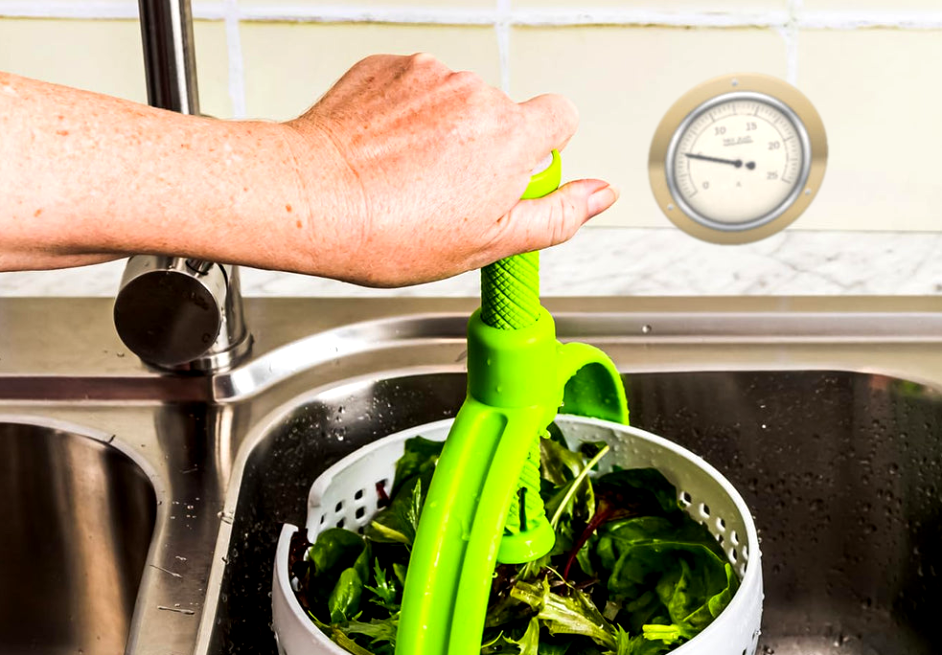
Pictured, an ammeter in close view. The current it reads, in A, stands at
5 A
